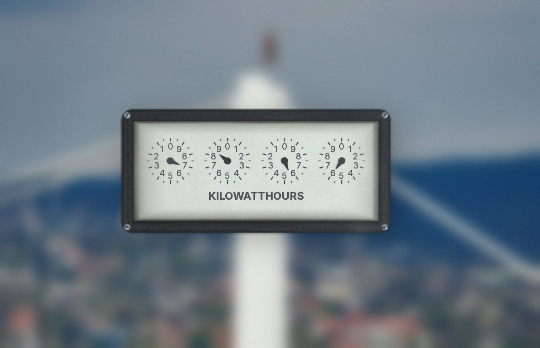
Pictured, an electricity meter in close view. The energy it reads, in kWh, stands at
6856 kWh
